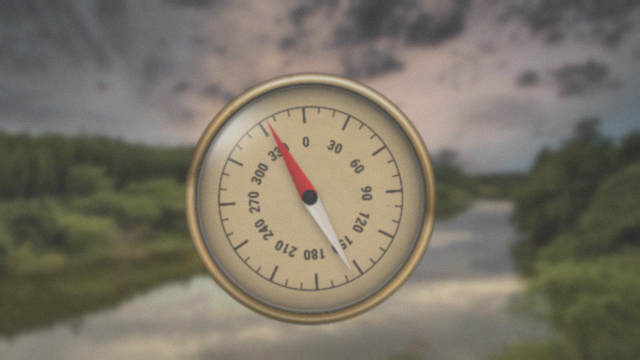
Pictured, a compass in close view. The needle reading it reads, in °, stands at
335 °
